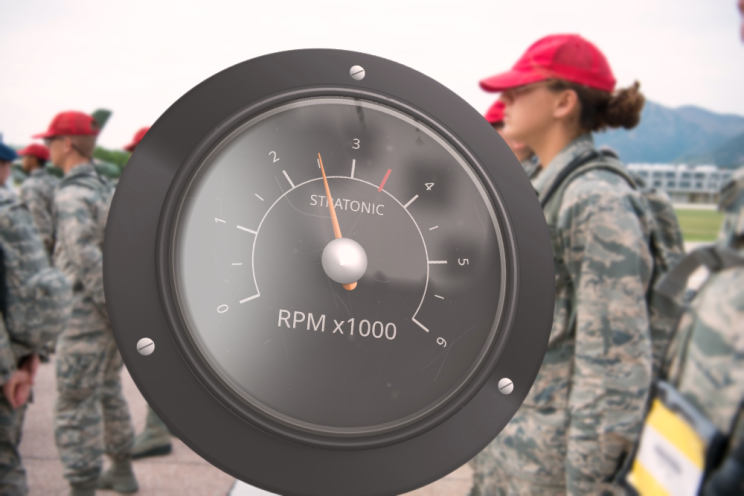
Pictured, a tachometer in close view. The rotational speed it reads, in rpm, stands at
2500 rpm
